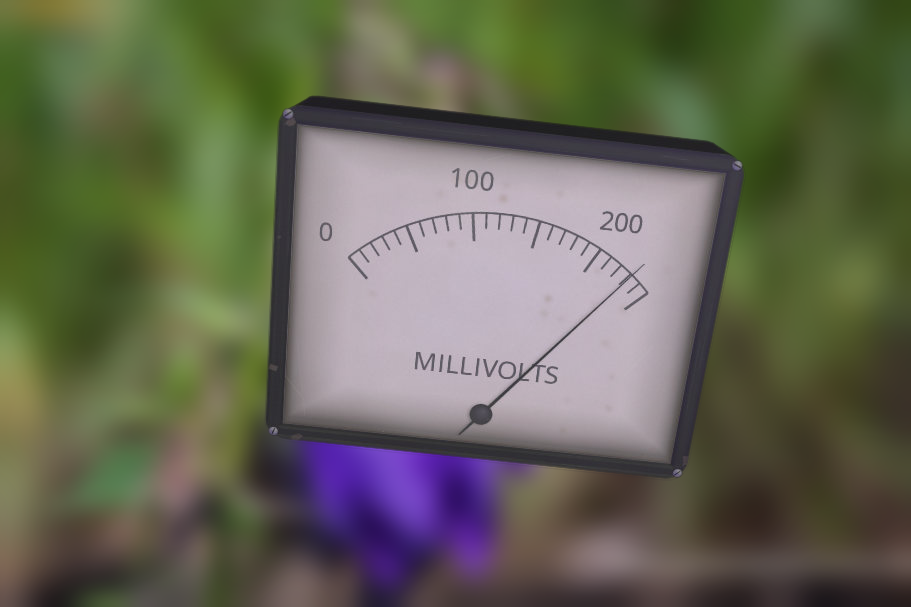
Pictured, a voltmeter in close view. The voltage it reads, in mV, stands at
230 mV
